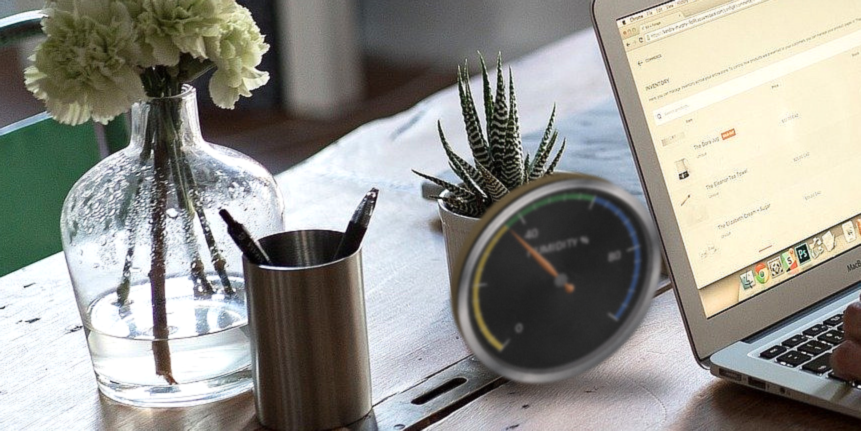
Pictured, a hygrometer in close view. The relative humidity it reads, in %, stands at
36 %
